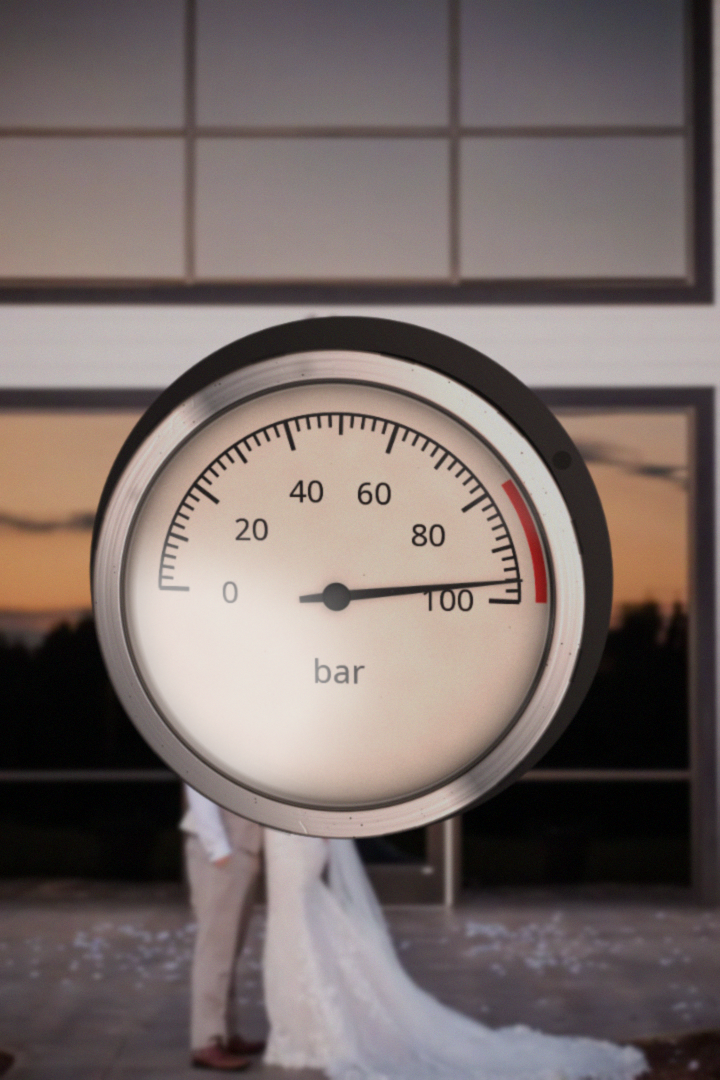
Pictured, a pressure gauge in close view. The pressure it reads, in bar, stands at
96 bar
